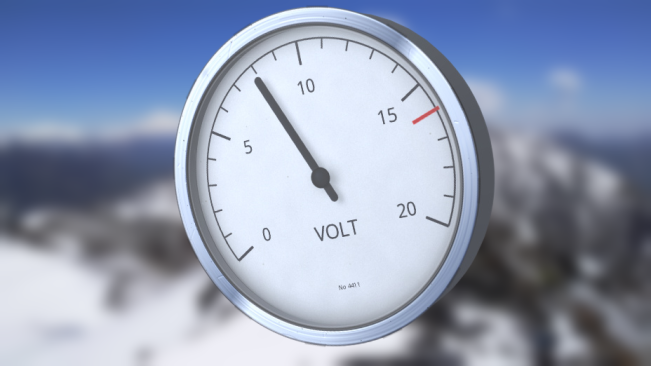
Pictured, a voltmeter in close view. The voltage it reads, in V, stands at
8 V
